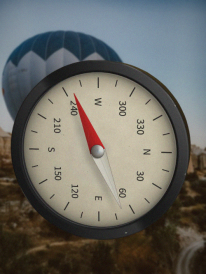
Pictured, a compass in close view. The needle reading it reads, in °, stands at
247.5 °
